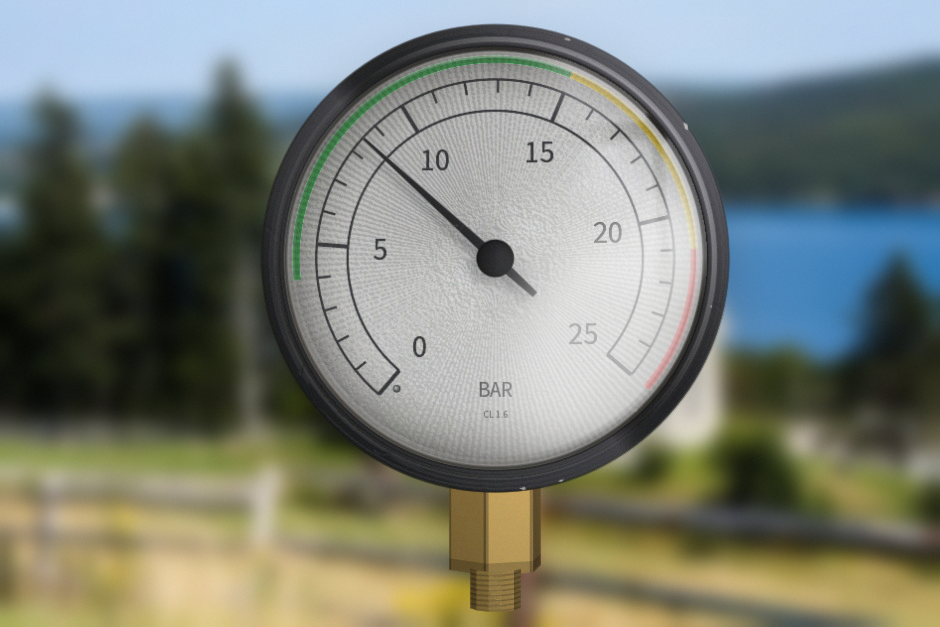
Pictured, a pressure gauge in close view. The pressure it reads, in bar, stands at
8.5 bar
